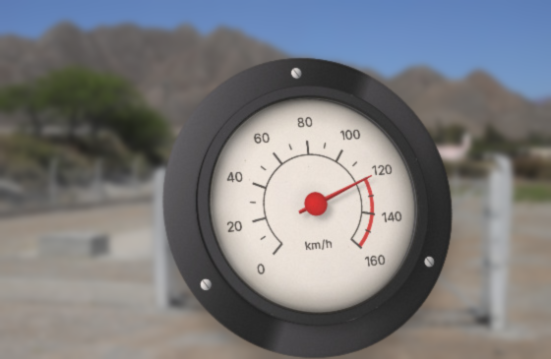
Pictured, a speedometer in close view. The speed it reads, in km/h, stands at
120 km/h
